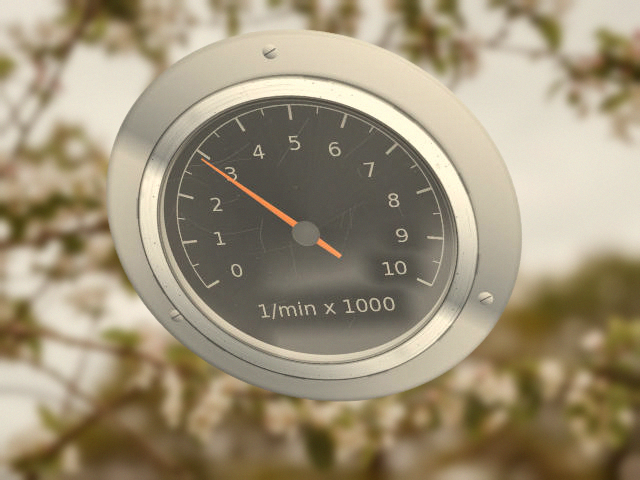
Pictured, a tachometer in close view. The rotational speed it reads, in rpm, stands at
3000 rpm
